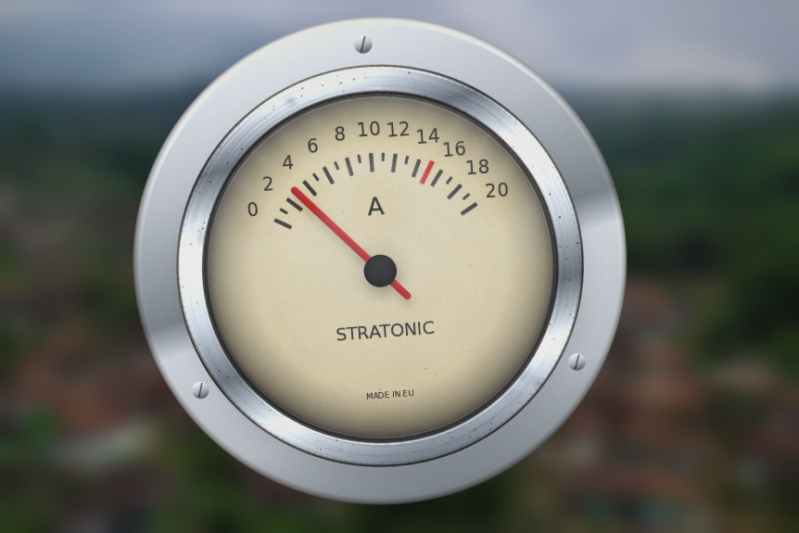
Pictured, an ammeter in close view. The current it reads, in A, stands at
3 A
